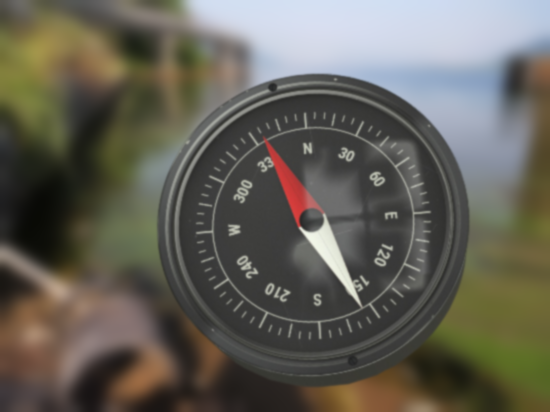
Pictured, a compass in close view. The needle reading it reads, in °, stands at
335 °
